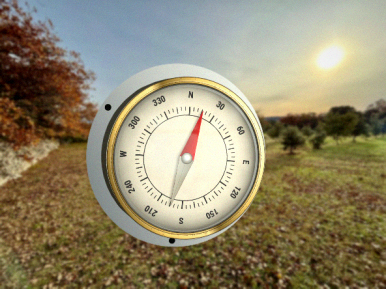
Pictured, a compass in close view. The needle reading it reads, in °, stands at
15 °
